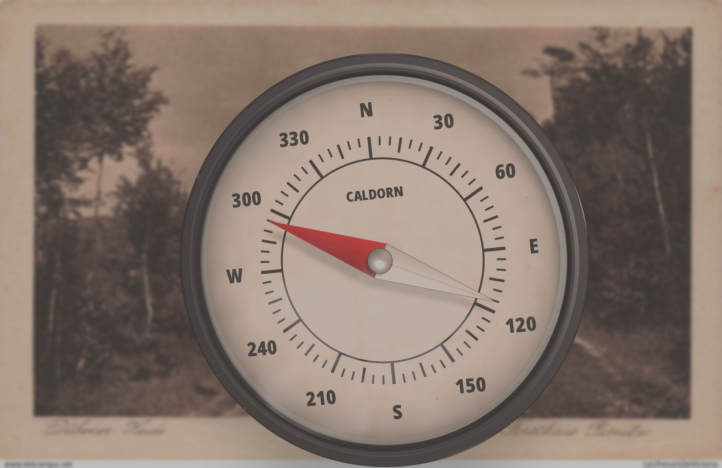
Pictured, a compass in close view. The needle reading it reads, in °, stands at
295 °
